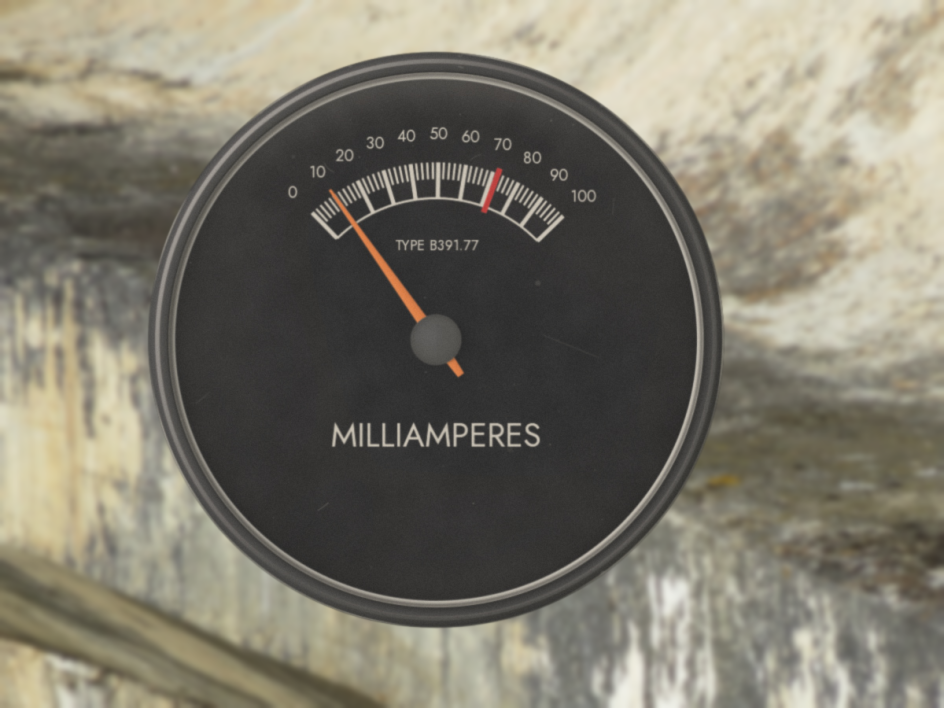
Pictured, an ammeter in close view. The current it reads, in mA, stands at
10 mA
